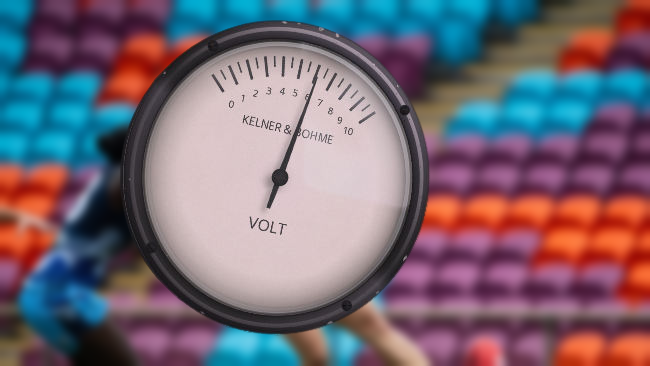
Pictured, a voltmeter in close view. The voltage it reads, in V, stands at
6 V
